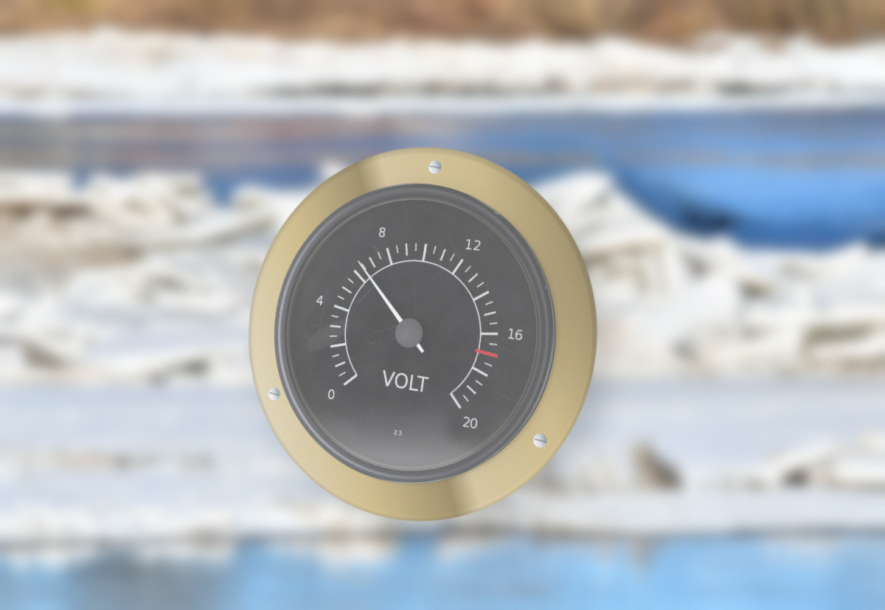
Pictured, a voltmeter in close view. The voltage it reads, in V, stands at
6.5 V
